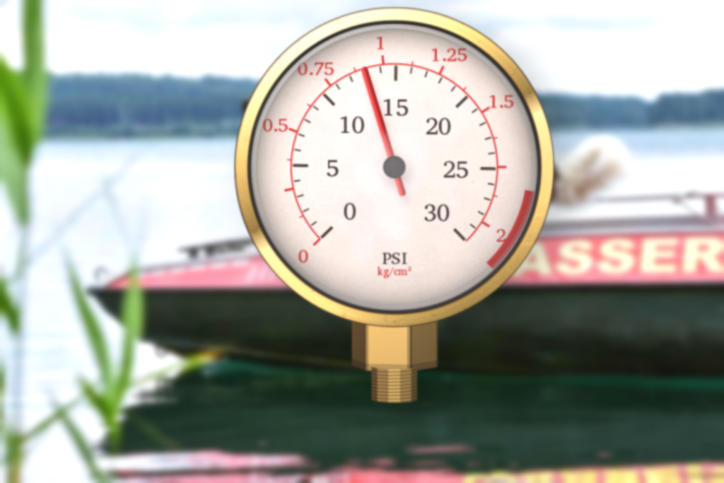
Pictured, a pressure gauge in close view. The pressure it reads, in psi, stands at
13 psi
